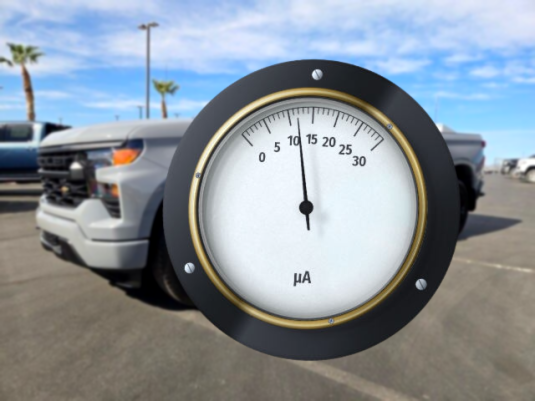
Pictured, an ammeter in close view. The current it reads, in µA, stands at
12 µA
